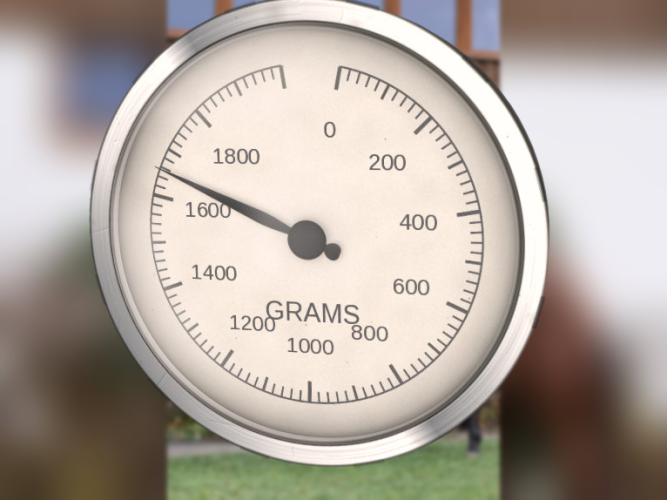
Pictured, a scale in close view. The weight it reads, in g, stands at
1660 g
